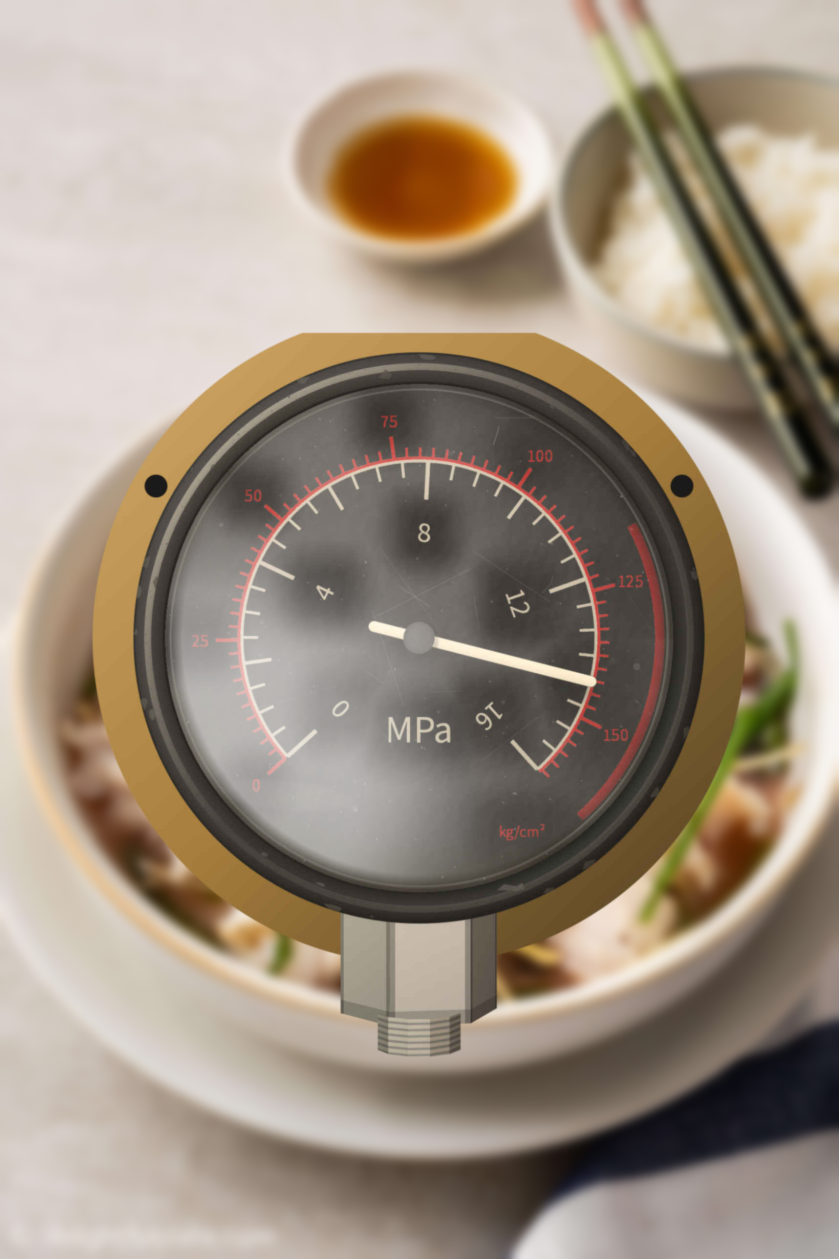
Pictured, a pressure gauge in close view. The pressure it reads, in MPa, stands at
14 MPa
